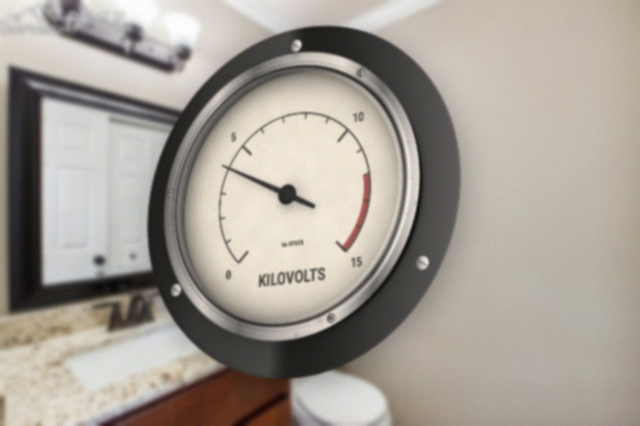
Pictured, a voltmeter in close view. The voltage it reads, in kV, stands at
4 kV
